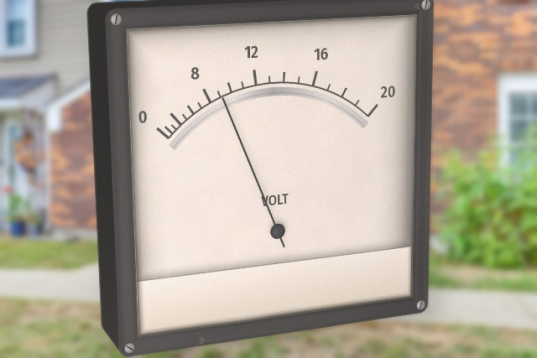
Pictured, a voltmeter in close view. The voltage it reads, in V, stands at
9 V
